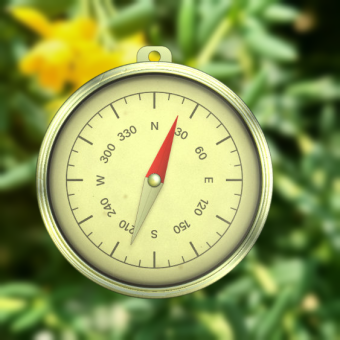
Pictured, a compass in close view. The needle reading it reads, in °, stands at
20 °
